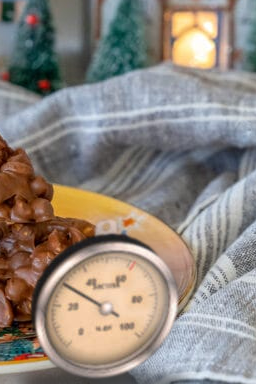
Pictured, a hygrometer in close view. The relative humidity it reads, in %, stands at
30 %
